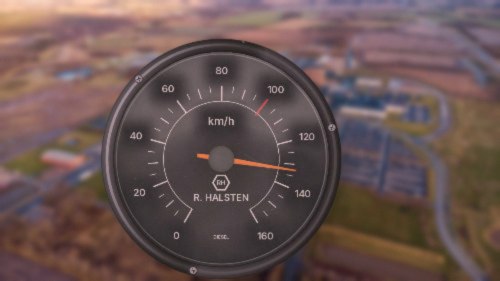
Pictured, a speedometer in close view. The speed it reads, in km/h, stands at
132.5 km/h
